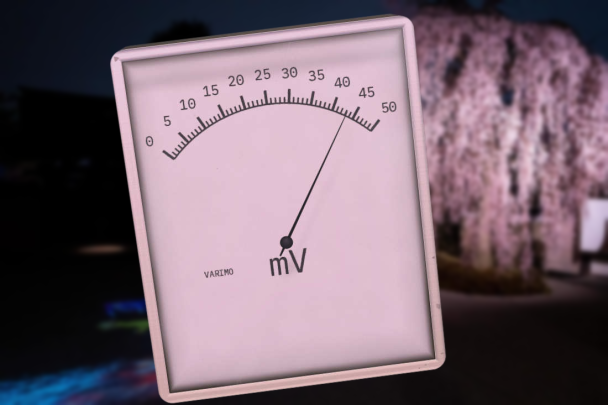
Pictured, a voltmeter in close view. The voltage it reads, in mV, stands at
43 mV
